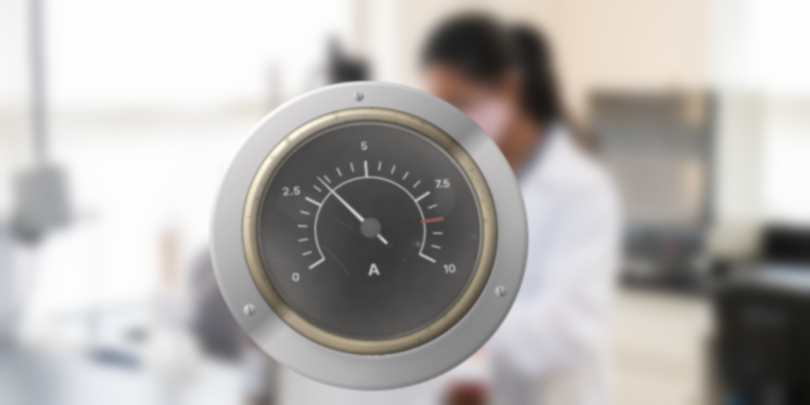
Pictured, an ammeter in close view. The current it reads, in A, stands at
3.25 A
